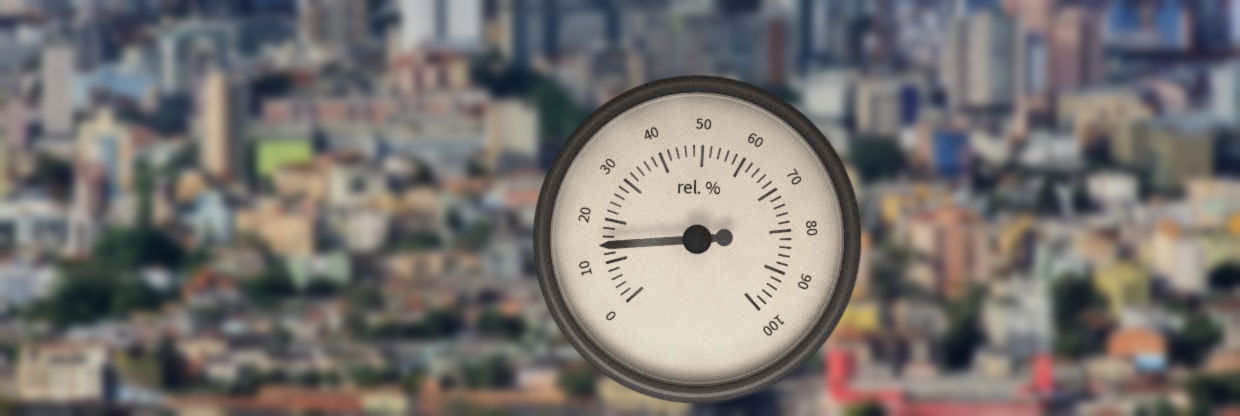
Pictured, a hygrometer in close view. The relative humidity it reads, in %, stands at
14 %
